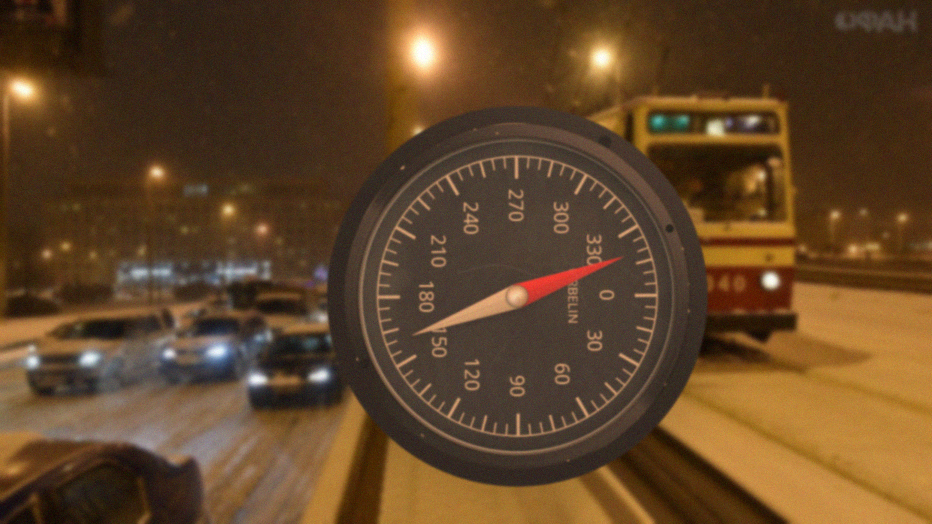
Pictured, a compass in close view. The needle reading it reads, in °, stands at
340 °
